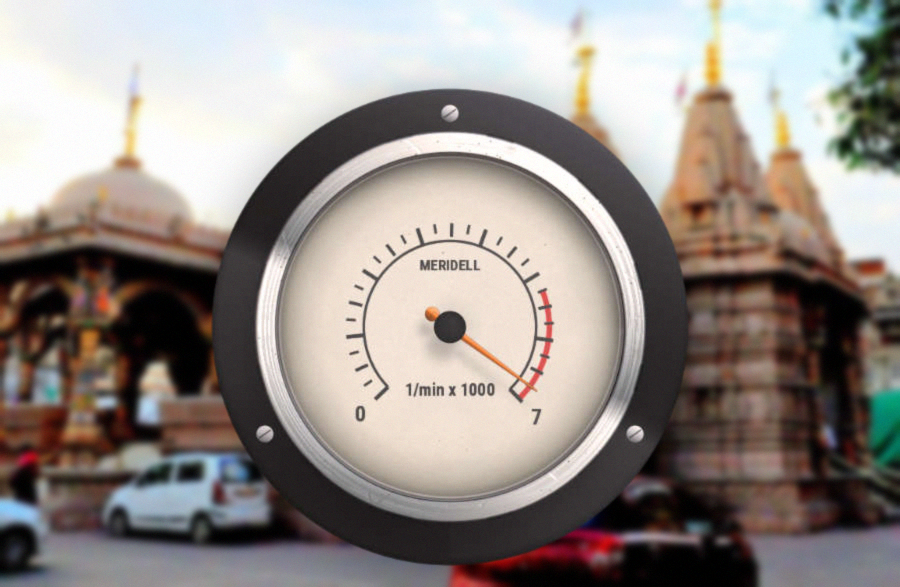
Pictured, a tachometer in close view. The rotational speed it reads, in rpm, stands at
6750 rpm
